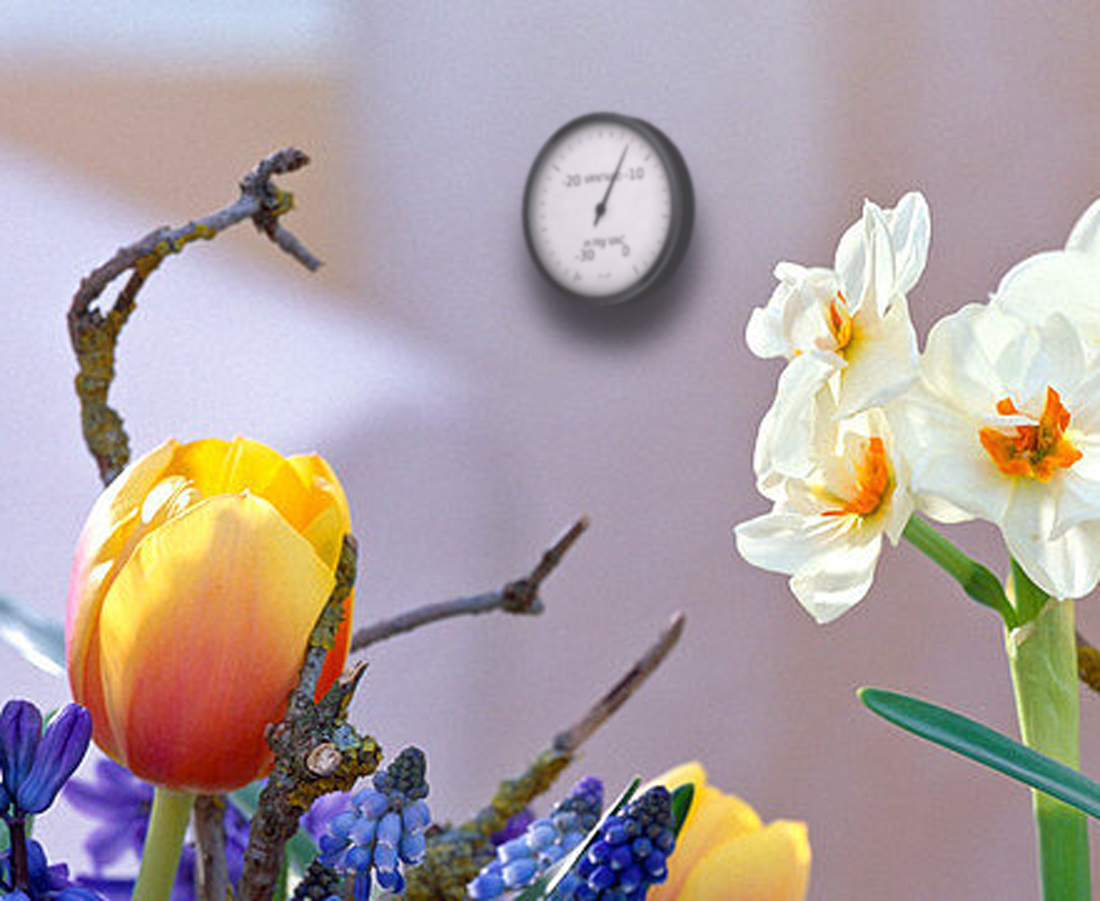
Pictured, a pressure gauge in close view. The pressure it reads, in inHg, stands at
-12 inHg
